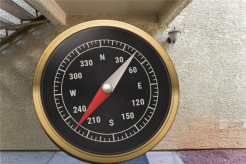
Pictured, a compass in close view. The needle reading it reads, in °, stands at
225 °
